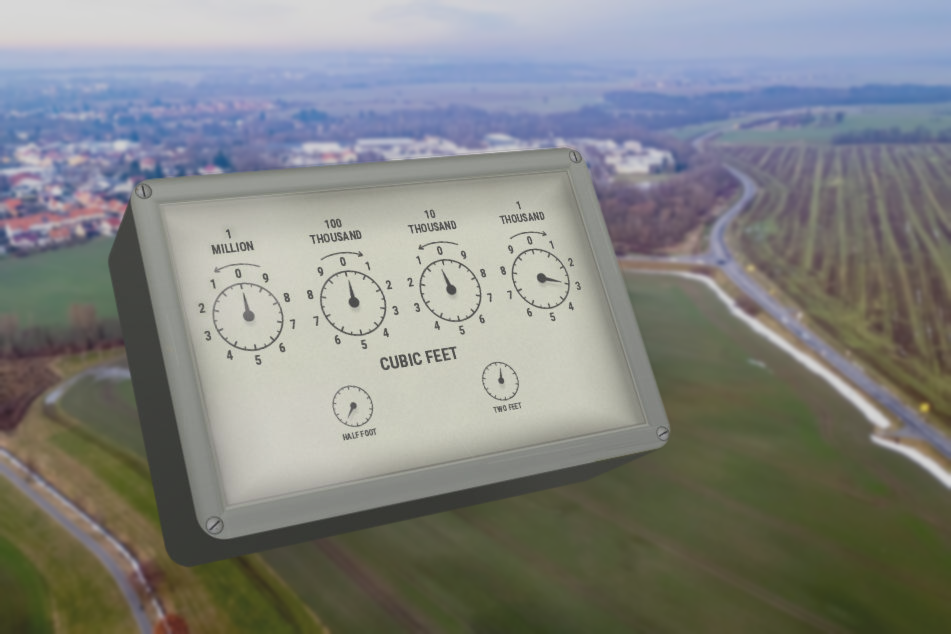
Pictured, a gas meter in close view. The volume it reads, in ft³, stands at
300 ft³
